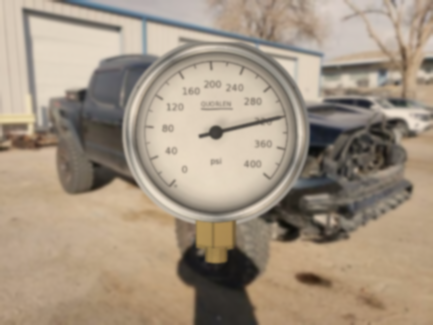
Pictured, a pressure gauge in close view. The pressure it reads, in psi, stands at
320 psi
